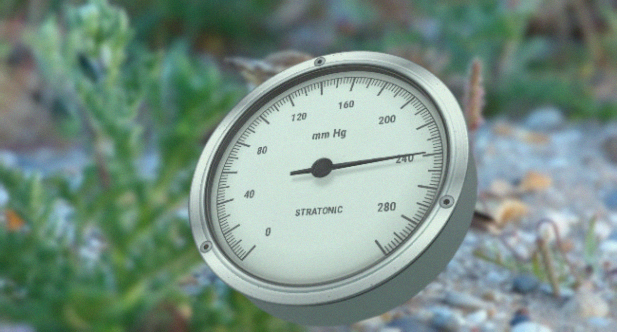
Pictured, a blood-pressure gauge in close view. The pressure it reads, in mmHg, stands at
240 mmHg
